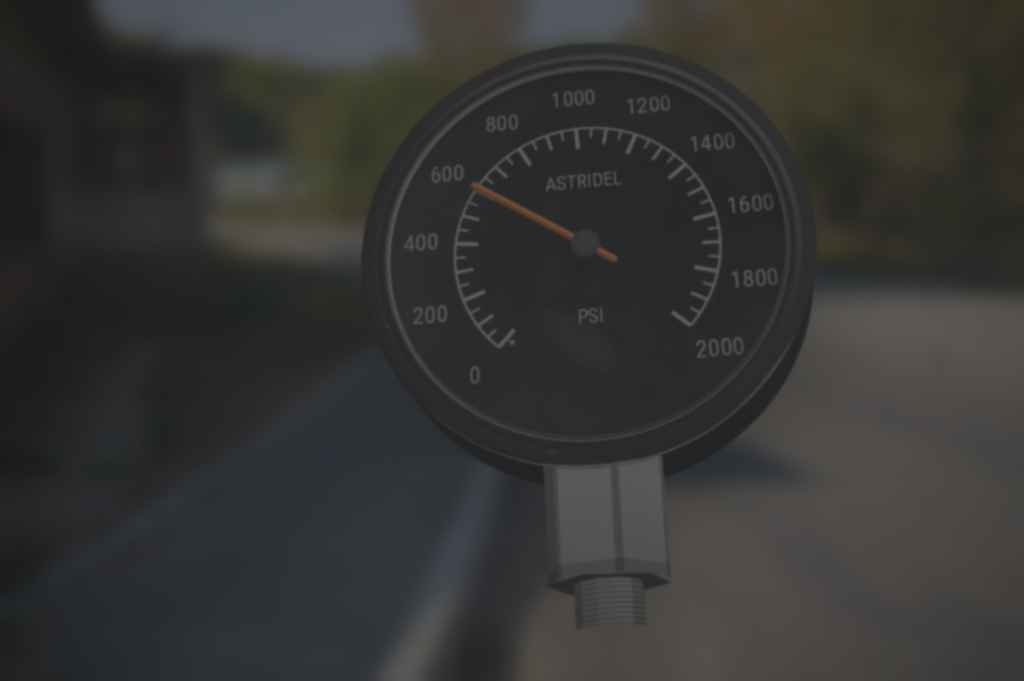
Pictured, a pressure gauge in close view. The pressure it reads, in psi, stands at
600 psi
